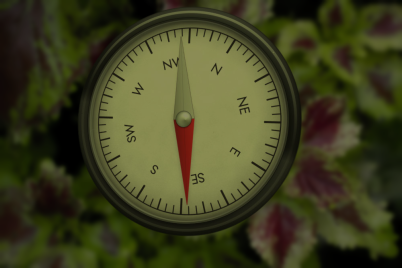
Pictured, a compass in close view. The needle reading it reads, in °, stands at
145 °
